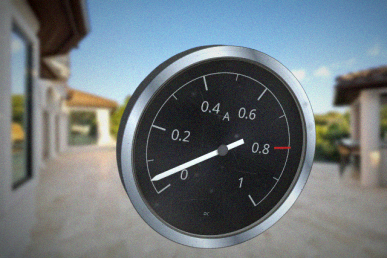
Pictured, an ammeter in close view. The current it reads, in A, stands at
0.05 A
